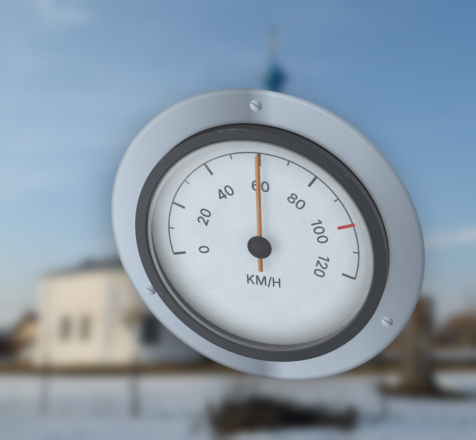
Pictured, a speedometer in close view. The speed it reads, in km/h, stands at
60 km/h
